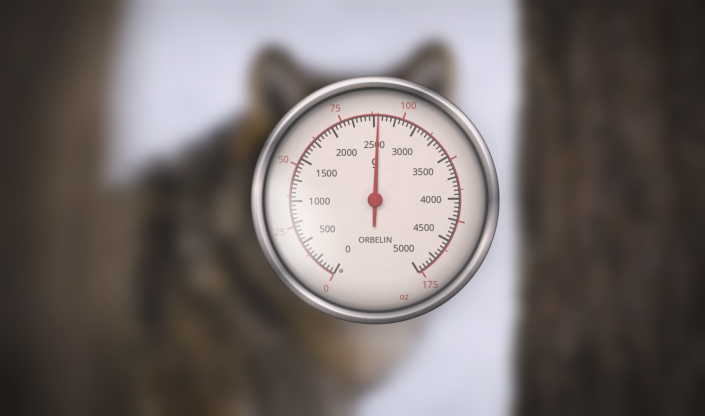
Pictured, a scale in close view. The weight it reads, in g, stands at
2550 g
